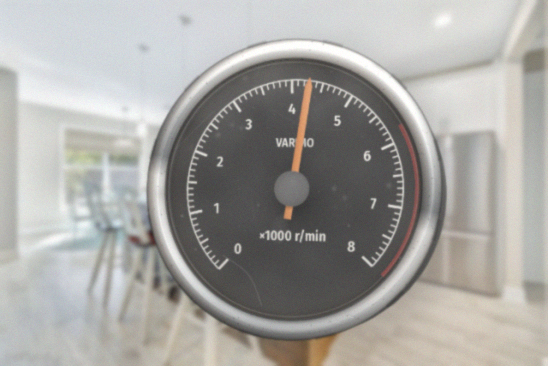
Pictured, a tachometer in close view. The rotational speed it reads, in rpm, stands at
4300 rpm
